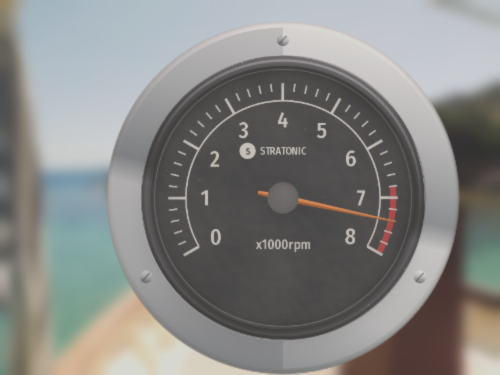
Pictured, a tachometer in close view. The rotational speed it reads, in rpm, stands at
7400 rpm
